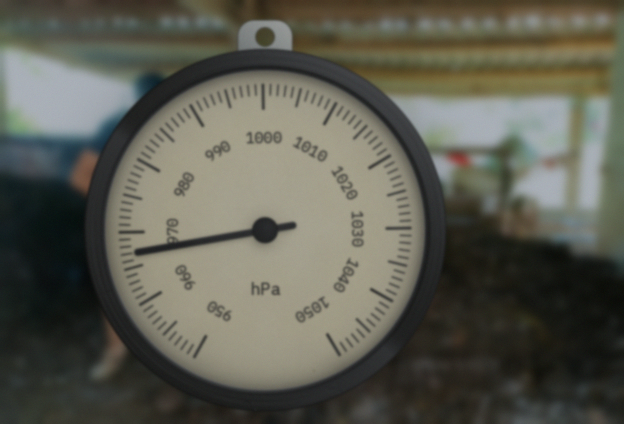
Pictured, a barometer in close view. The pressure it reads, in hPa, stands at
967 hPa
